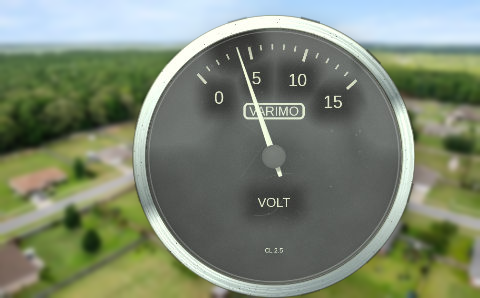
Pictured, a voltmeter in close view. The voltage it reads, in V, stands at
4 V
